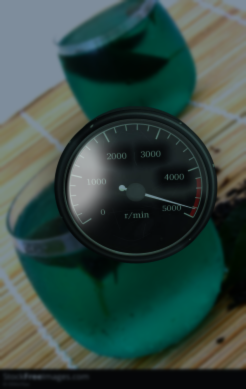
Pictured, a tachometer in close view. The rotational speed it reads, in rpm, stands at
4800 rpm
